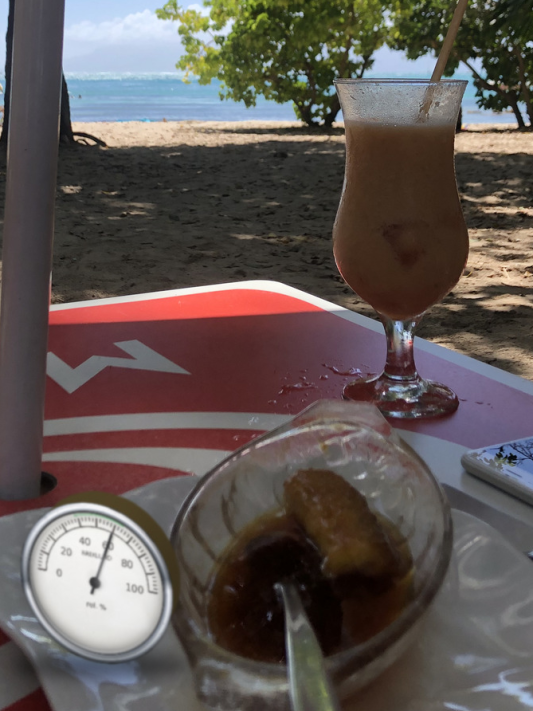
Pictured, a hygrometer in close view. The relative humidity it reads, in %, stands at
60 %
